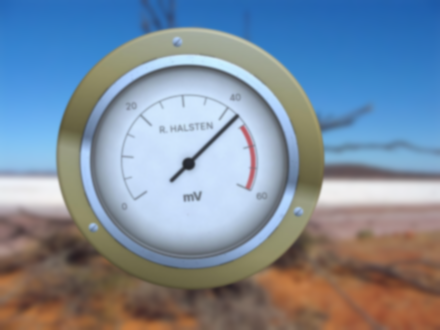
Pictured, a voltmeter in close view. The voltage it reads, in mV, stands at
42.5 mV
